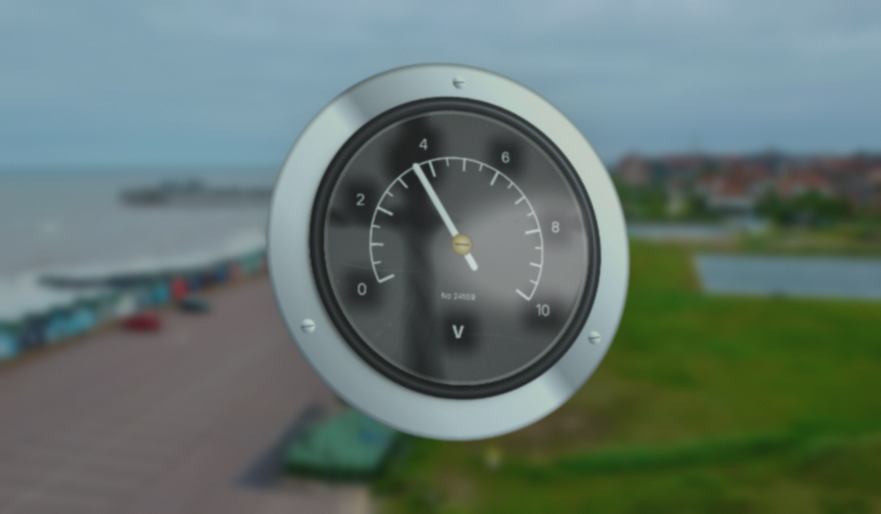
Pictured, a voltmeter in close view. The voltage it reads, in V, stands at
3.5 V
